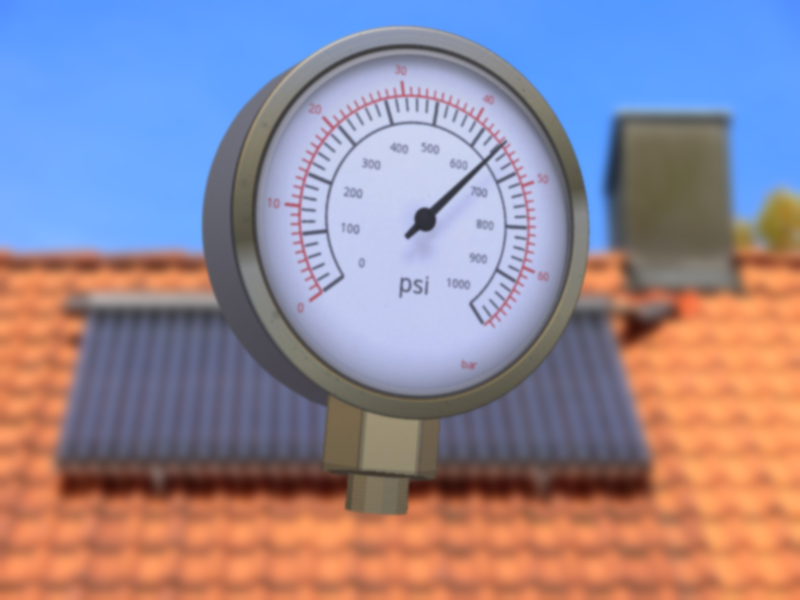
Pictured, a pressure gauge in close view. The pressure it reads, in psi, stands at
640 psi
